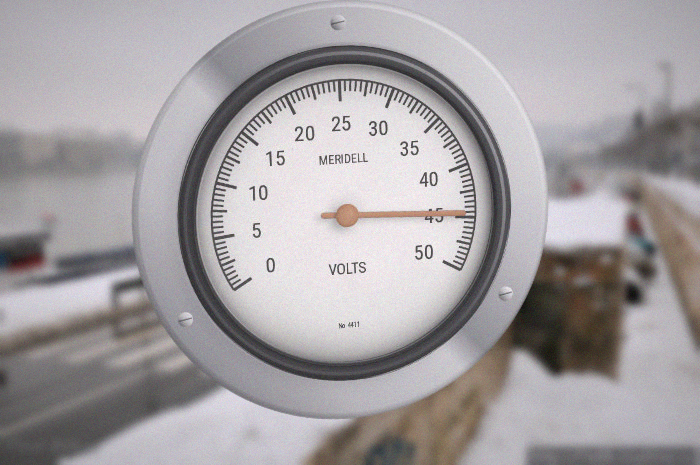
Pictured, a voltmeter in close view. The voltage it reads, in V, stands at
44.5 V
